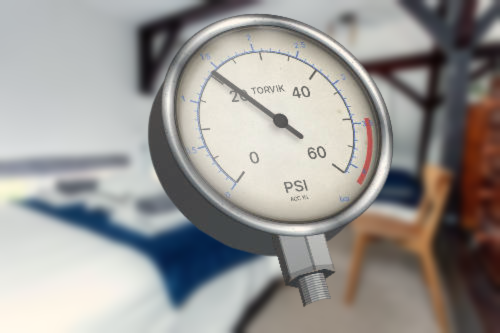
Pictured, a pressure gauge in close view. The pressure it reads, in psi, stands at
20 psi
